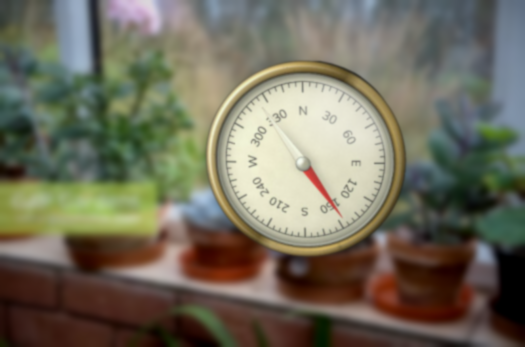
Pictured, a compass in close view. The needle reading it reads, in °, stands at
145 °
